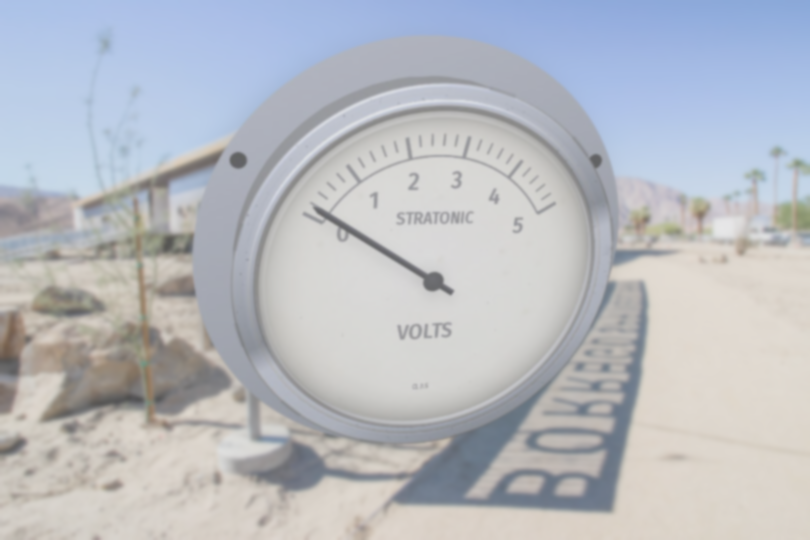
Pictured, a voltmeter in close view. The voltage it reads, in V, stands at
0.2 V
